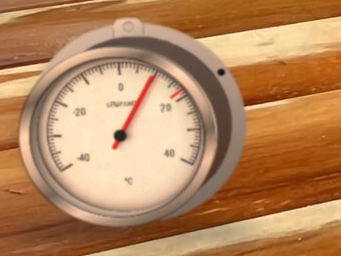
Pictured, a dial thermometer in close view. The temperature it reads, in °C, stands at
10 °C
